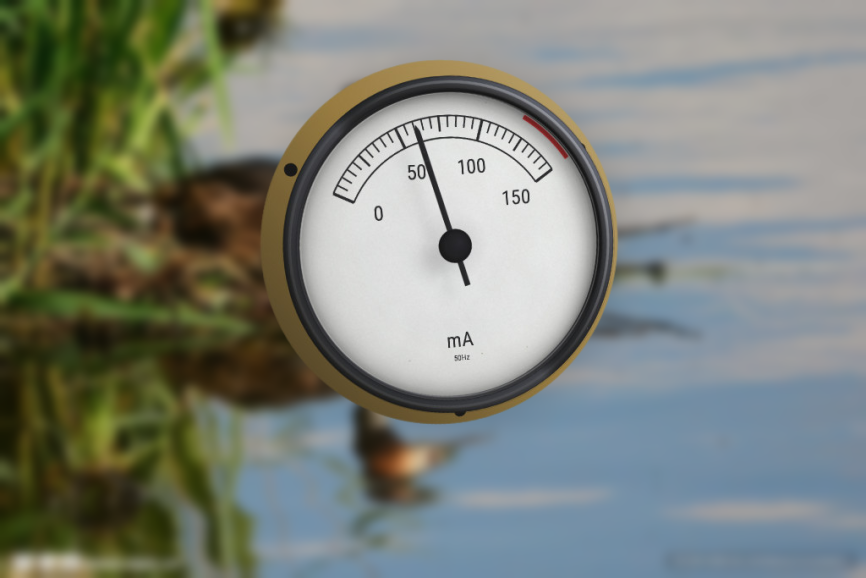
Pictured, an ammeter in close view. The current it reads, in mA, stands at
60 mA
